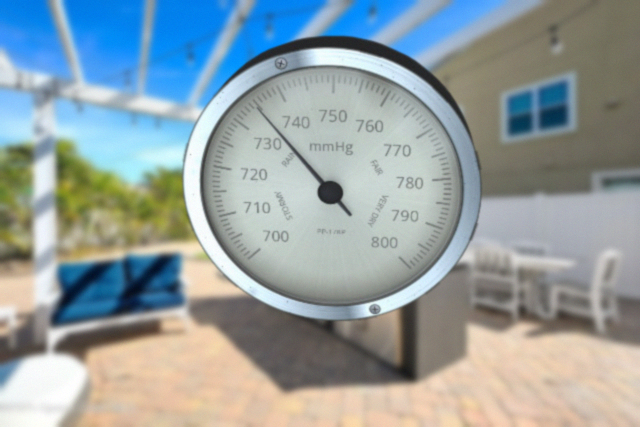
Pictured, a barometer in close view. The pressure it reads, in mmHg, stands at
735 mmHg
